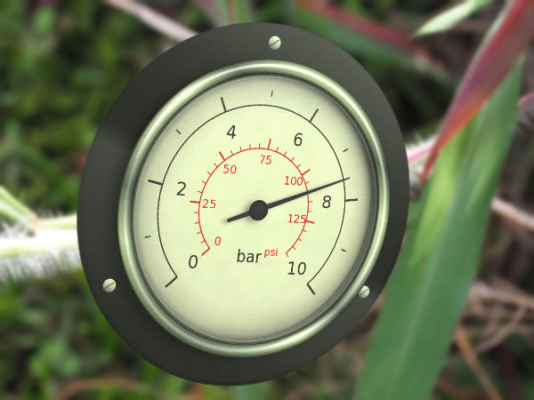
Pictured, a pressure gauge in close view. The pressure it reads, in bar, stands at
7.5 bar
